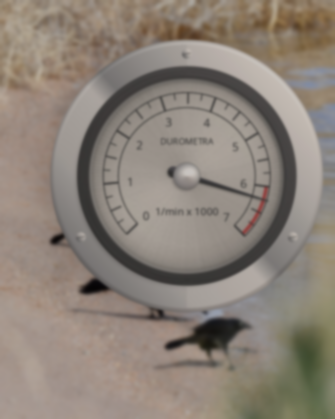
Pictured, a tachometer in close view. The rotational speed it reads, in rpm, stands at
6250 rpm
